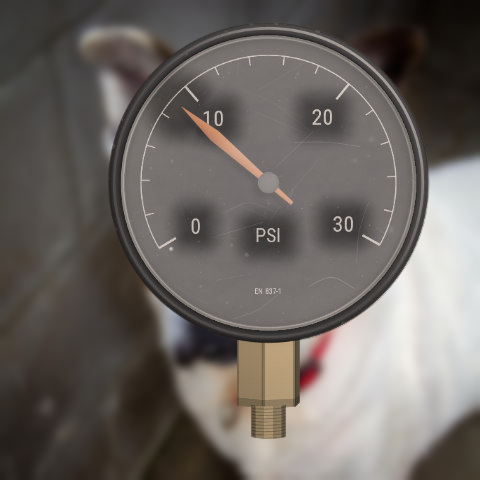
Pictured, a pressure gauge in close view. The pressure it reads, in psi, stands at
9 psi
